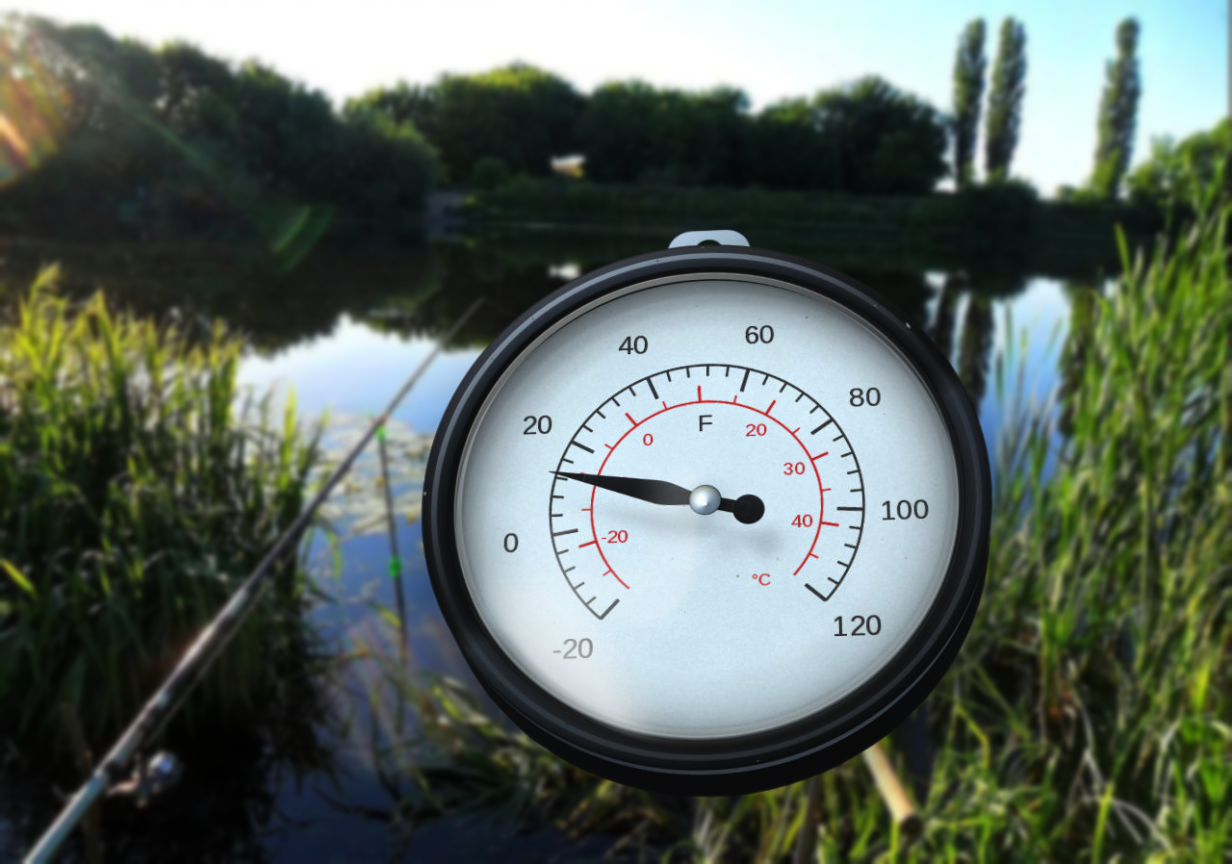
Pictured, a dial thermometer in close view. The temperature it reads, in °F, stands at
12 °F
